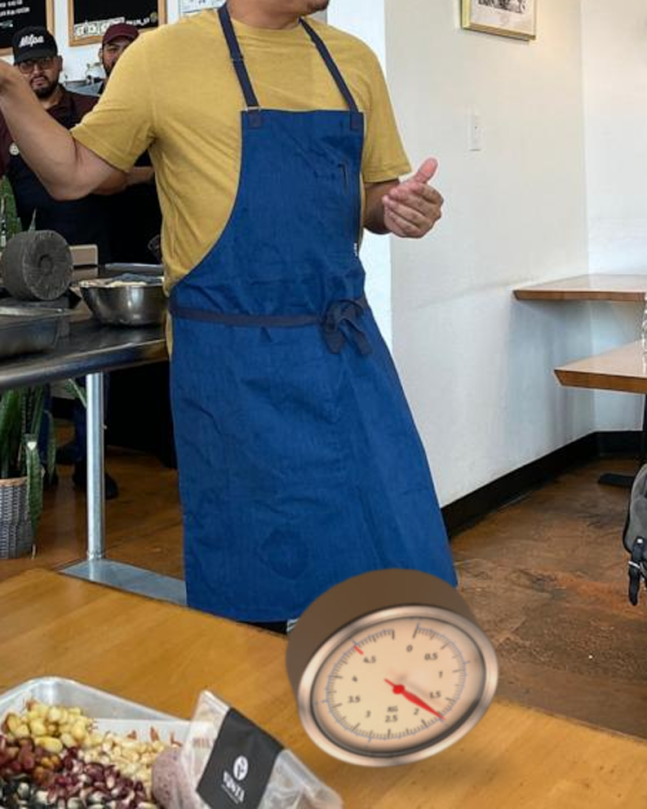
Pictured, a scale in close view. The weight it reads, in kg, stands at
1.75 kg
